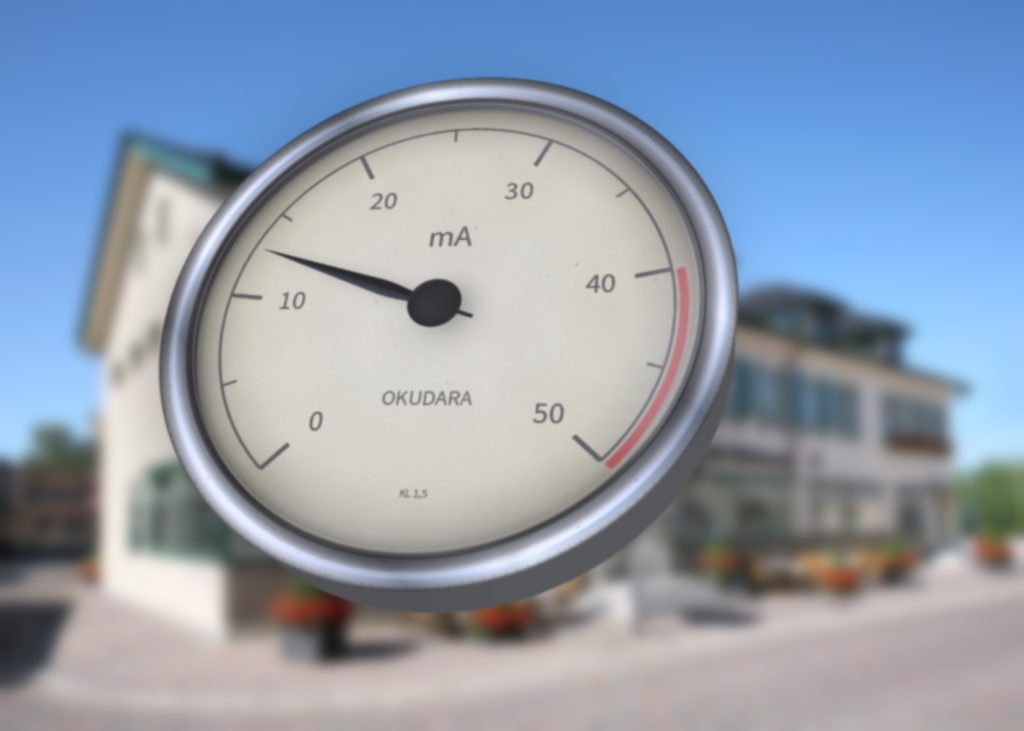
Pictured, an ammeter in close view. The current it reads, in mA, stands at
12.5 mA
